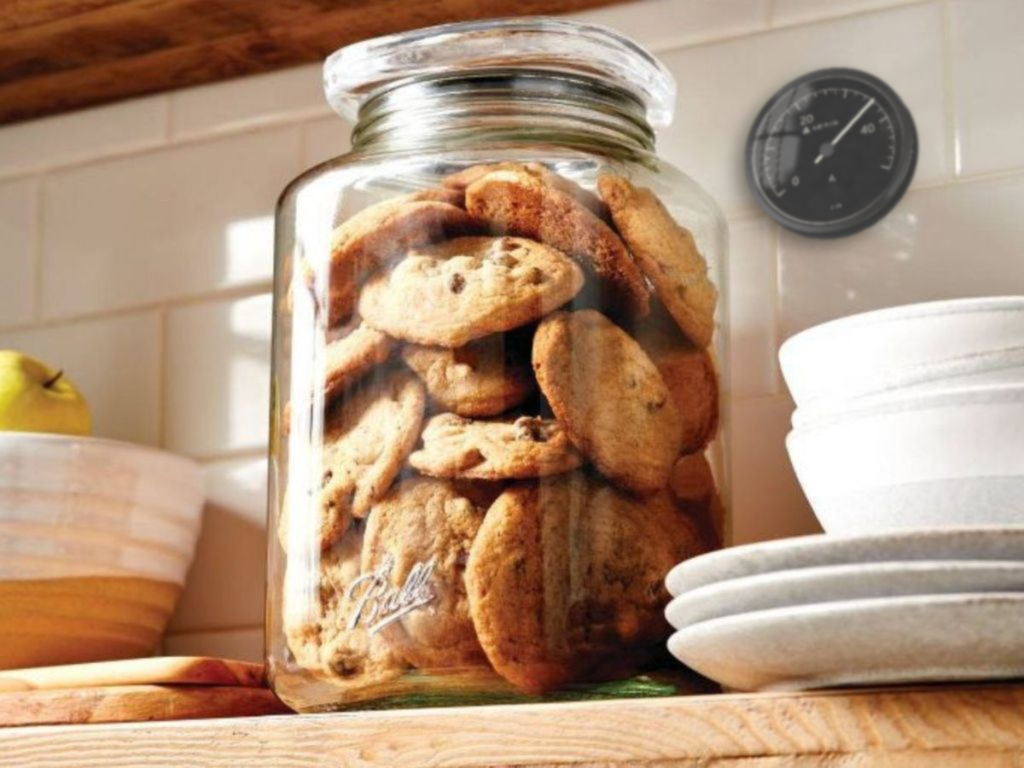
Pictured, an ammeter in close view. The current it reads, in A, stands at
36 A
